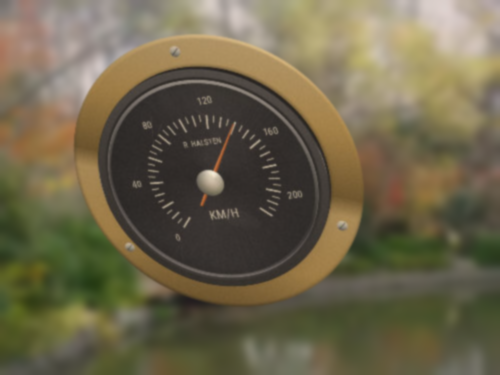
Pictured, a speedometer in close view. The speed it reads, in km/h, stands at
140 km/h
